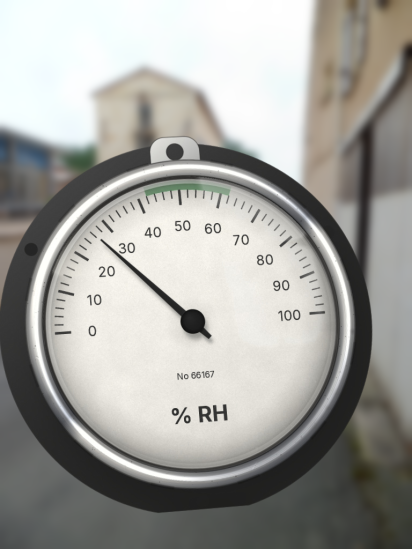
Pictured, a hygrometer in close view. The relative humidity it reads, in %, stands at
26 %
